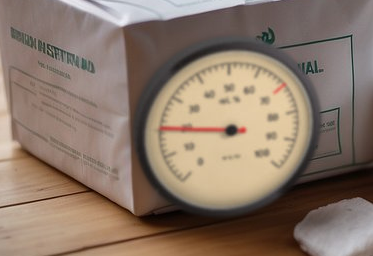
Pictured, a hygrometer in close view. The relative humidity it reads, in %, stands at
20 %
